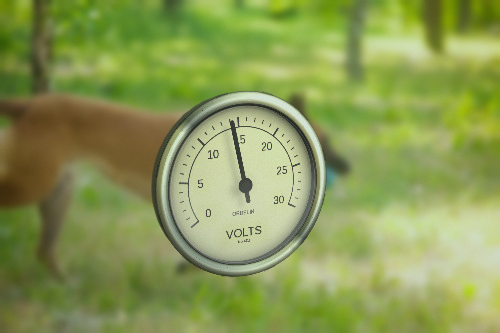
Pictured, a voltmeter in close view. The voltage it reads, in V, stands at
14 V
